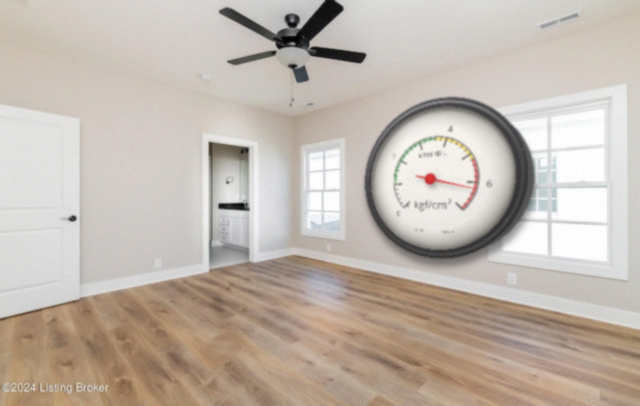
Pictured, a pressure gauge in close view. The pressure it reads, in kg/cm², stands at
6.2 kg/cm²
